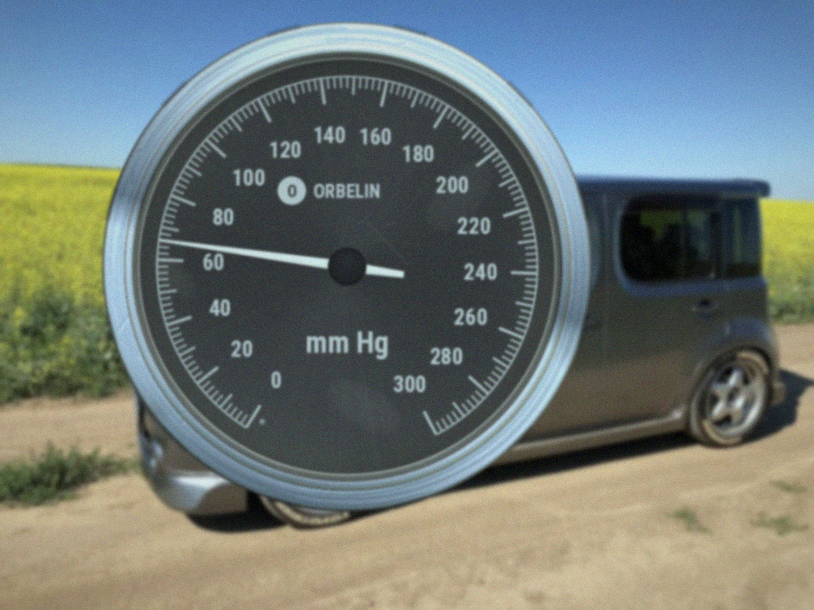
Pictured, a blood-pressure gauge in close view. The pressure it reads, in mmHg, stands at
66 mmHg
